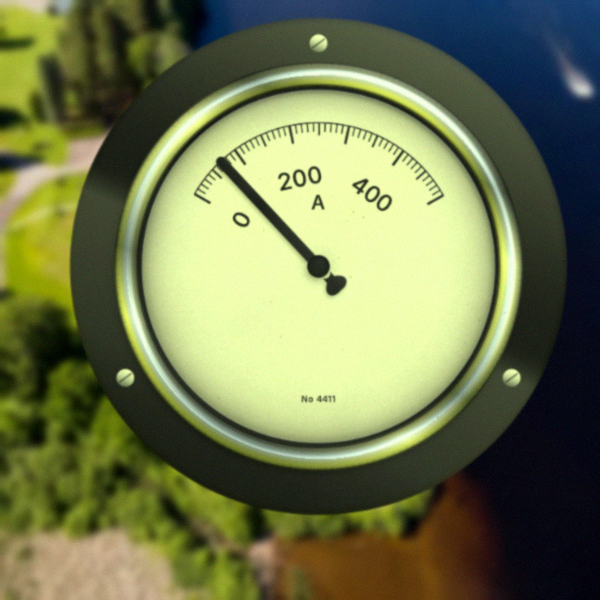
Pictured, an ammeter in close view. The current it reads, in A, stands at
70 A
